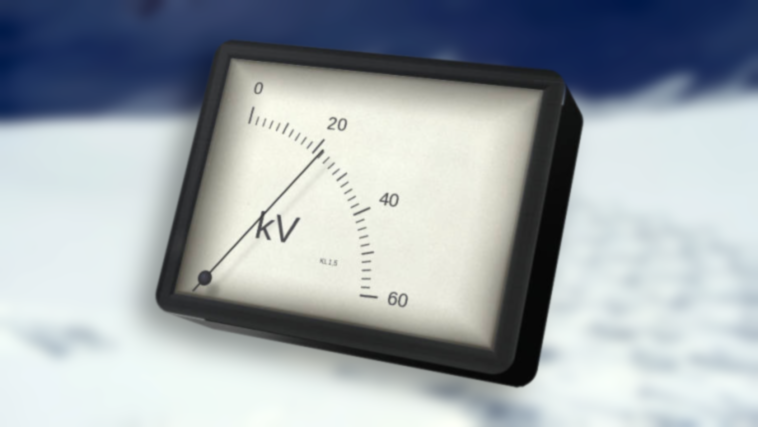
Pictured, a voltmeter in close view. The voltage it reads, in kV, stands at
22 kV
